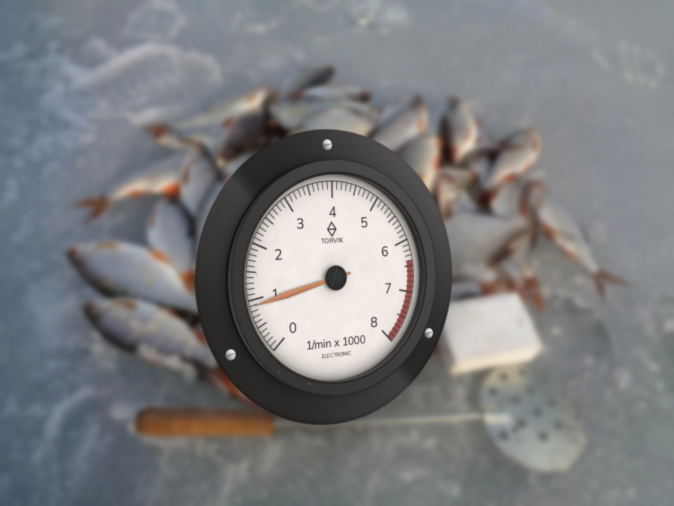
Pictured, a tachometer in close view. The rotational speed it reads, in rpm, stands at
900 rpm
